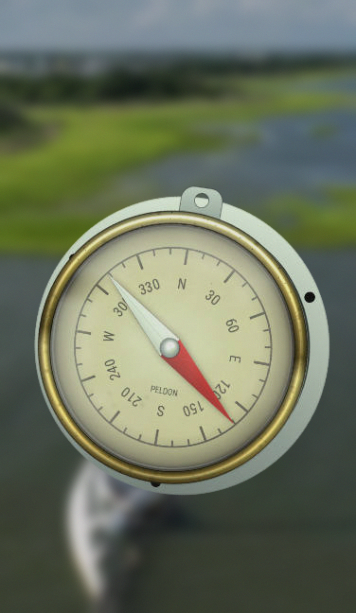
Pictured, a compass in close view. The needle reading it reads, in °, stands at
130 °
